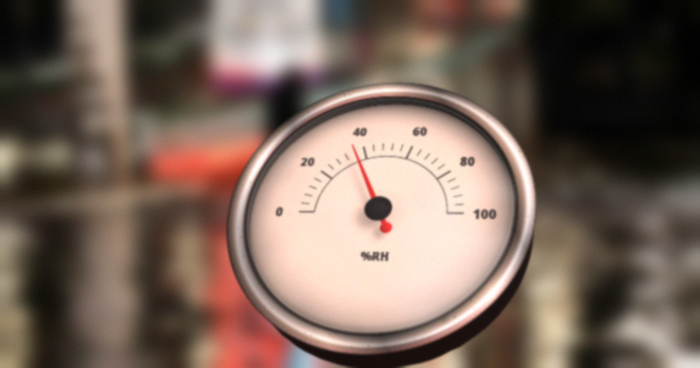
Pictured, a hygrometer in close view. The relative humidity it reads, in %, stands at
36 %
